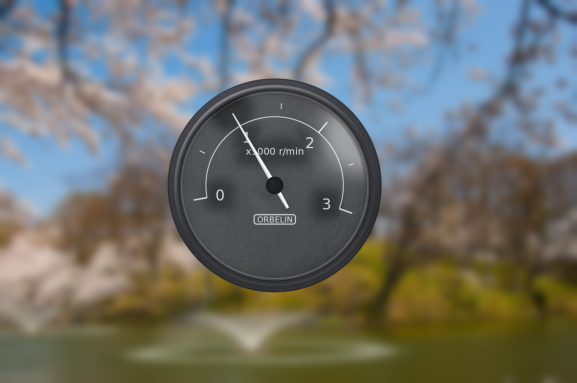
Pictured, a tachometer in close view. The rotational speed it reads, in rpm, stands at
1000 rpm
